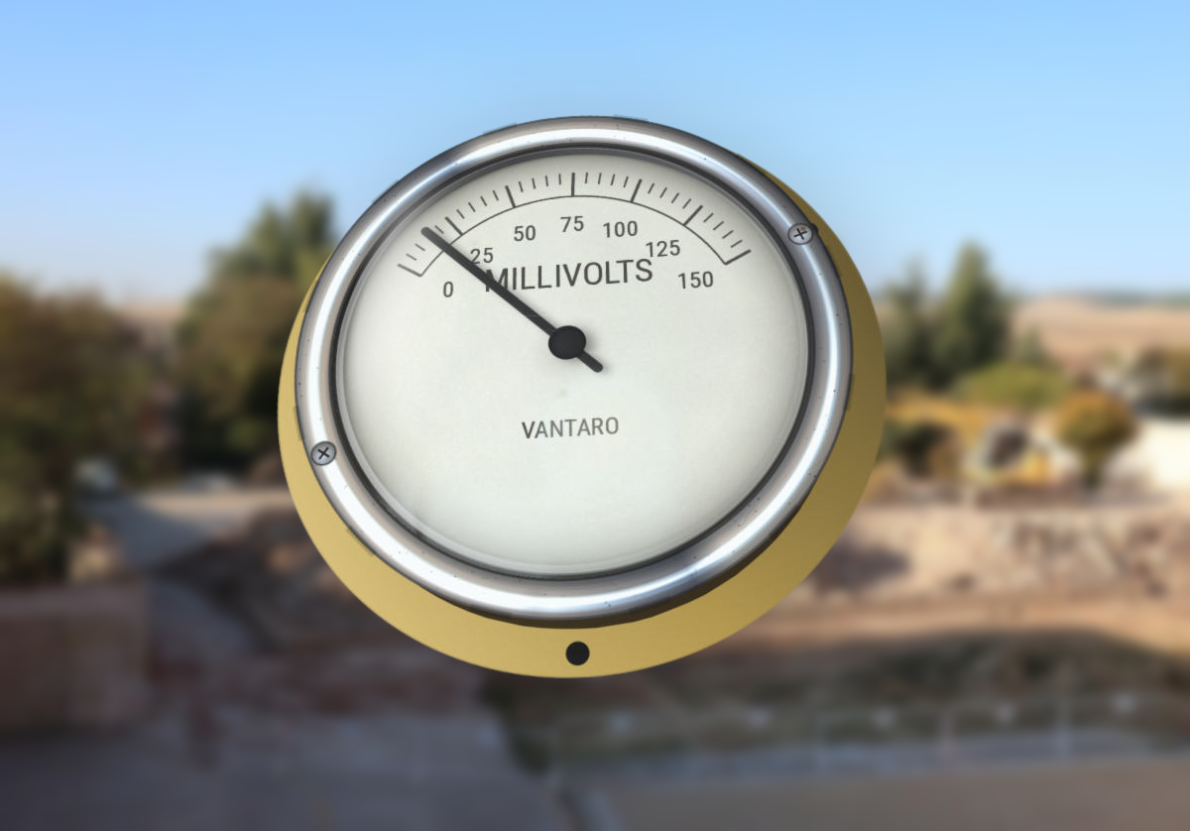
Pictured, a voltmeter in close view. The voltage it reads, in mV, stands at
15 mV
